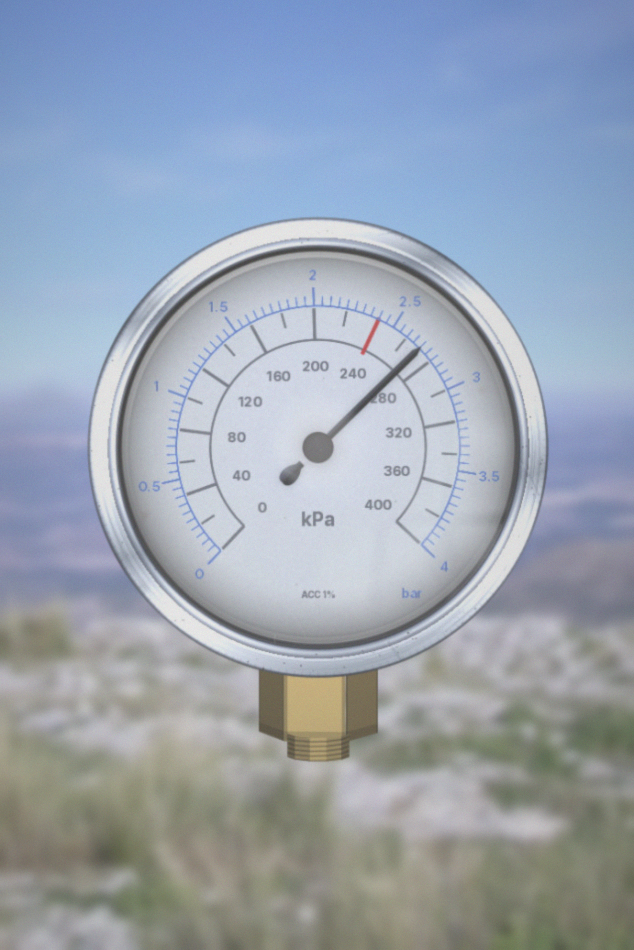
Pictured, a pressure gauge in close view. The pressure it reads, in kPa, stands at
270 kPa
